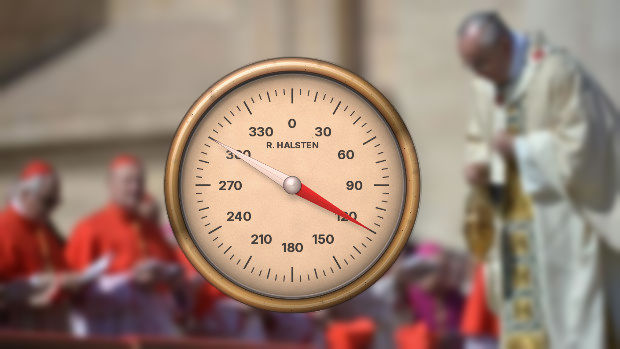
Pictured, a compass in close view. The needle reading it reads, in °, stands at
120 °
